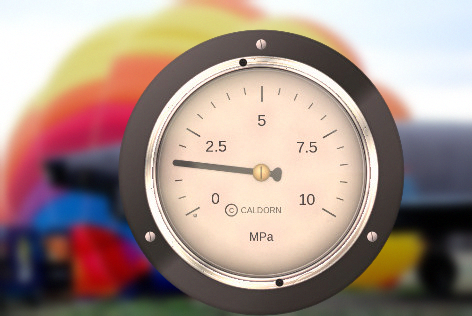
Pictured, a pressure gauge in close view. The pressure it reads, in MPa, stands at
1.5 MPa
